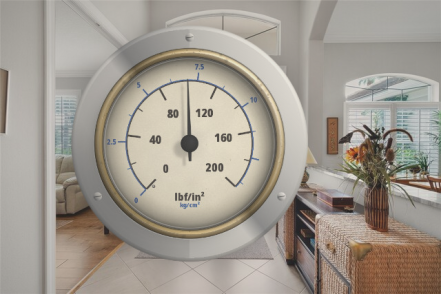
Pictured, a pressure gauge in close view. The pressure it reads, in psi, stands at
100 psi
